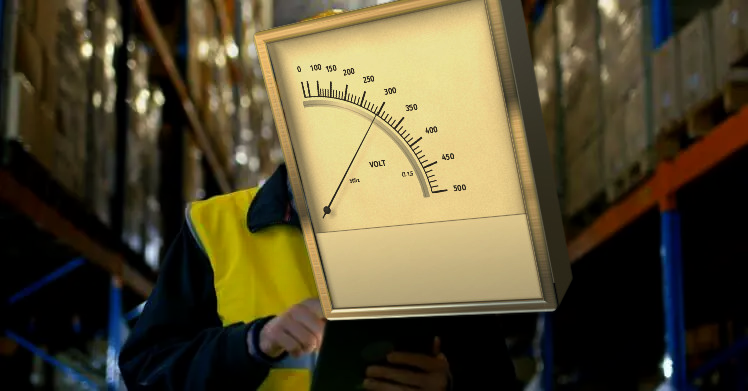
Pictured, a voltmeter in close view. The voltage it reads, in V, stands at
300 V
